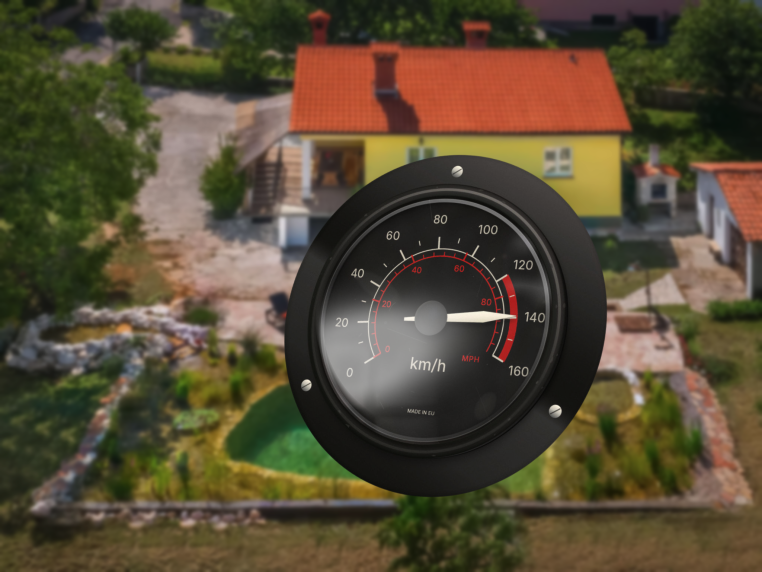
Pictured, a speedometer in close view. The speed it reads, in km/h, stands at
140 km/h
